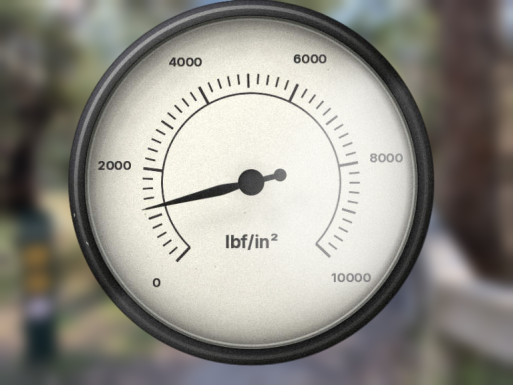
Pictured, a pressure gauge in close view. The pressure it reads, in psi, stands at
1200 psi
